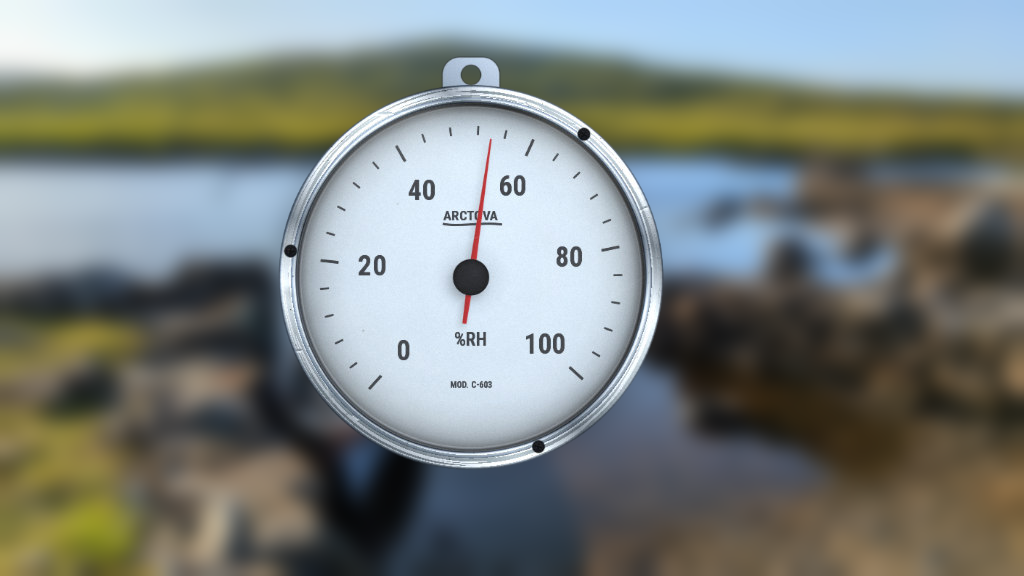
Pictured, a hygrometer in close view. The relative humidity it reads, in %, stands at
54 %
